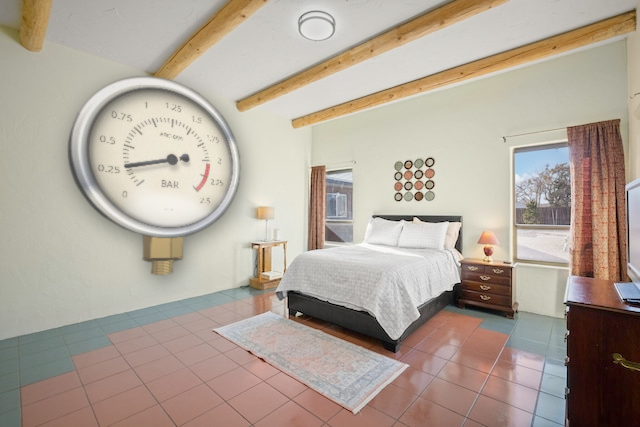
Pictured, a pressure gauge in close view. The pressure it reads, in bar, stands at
0.25 bar
